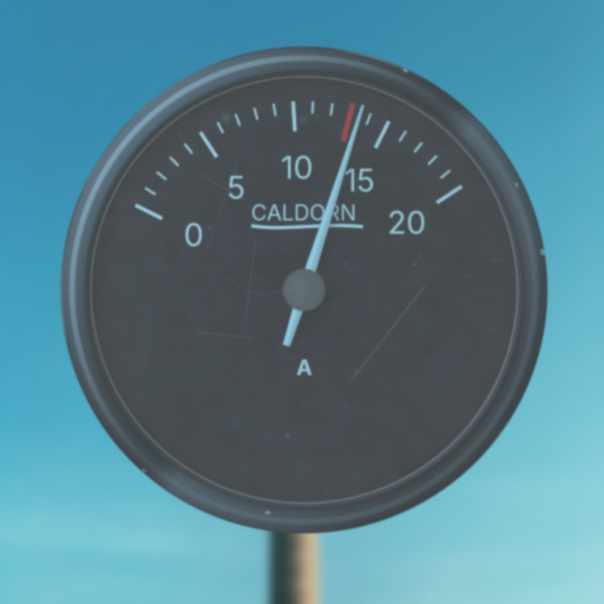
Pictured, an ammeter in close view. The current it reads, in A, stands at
13.5 A
